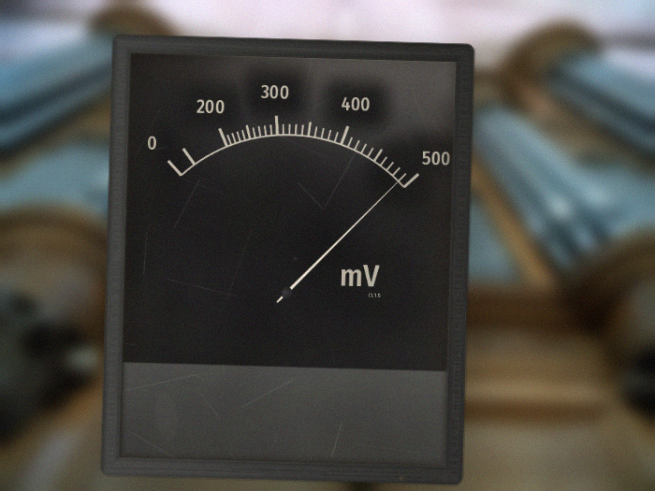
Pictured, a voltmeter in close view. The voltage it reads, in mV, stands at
490 mV
